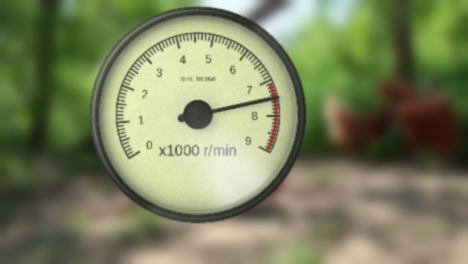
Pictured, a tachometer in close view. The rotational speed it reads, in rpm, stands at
7500 rpm
